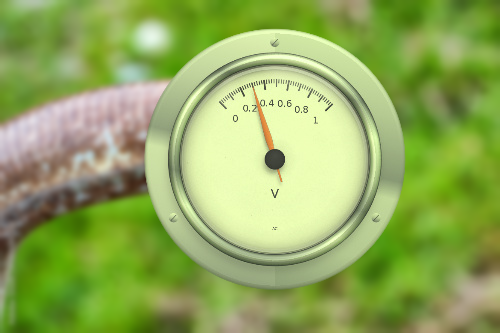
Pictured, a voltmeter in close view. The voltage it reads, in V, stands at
0.3 V
